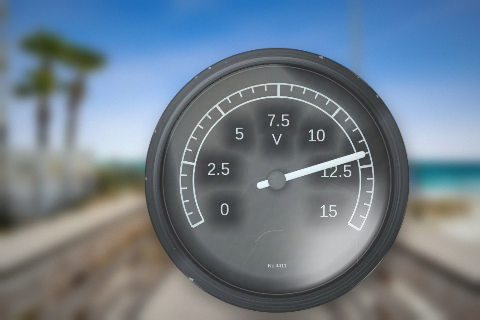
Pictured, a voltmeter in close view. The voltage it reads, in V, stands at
12 V
